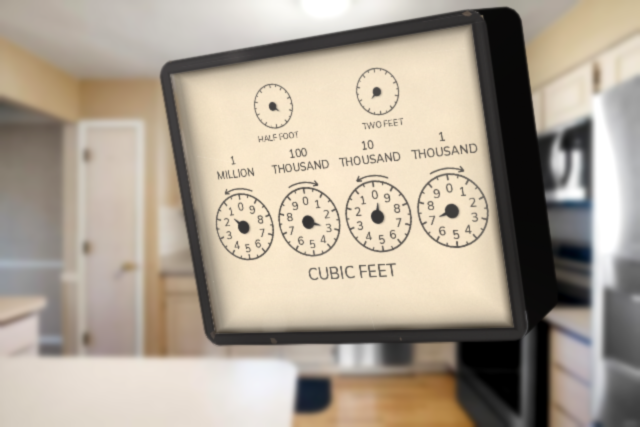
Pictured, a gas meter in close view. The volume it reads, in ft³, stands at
129700 ft³
